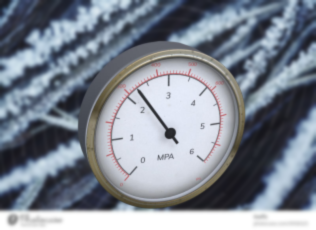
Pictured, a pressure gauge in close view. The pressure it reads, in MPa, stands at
2.25 MPa
